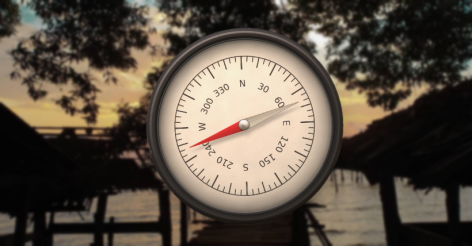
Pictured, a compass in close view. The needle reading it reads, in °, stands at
250 °
